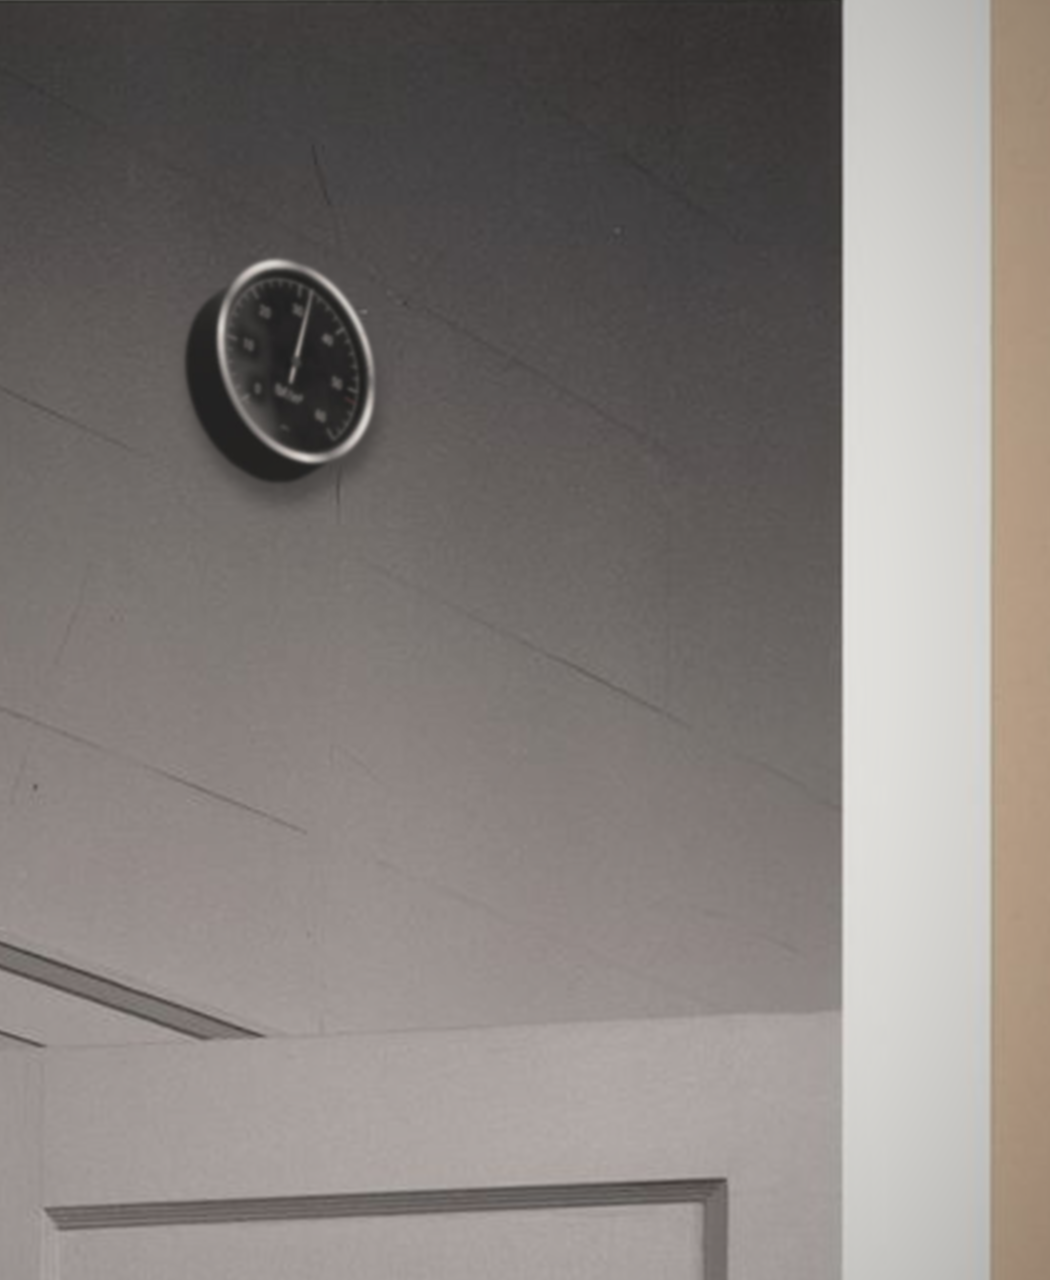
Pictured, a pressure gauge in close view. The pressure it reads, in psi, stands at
32 psi
